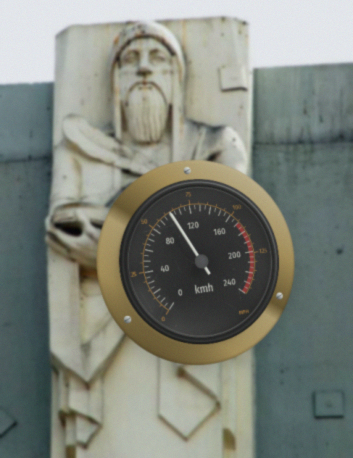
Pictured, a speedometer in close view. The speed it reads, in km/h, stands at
100 km/h
